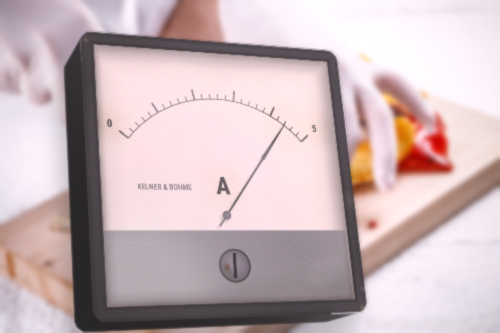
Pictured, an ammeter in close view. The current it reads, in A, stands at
4.4 A
